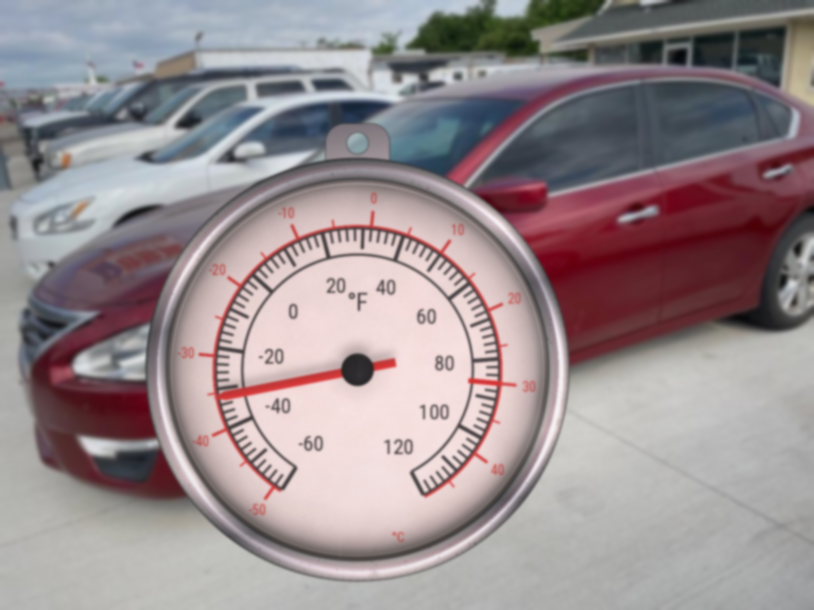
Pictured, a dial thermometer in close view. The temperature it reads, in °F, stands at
-32 °F
